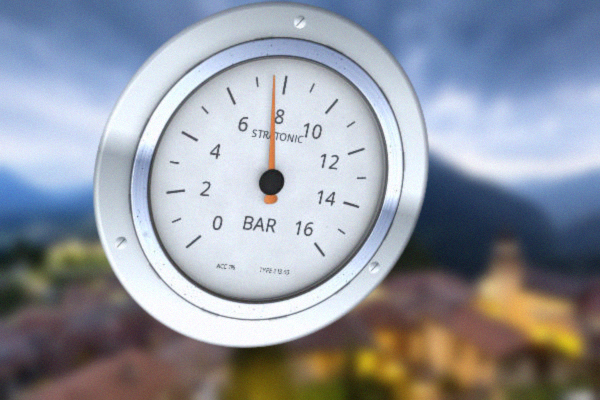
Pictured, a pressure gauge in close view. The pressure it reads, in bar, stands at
7.5 bar
